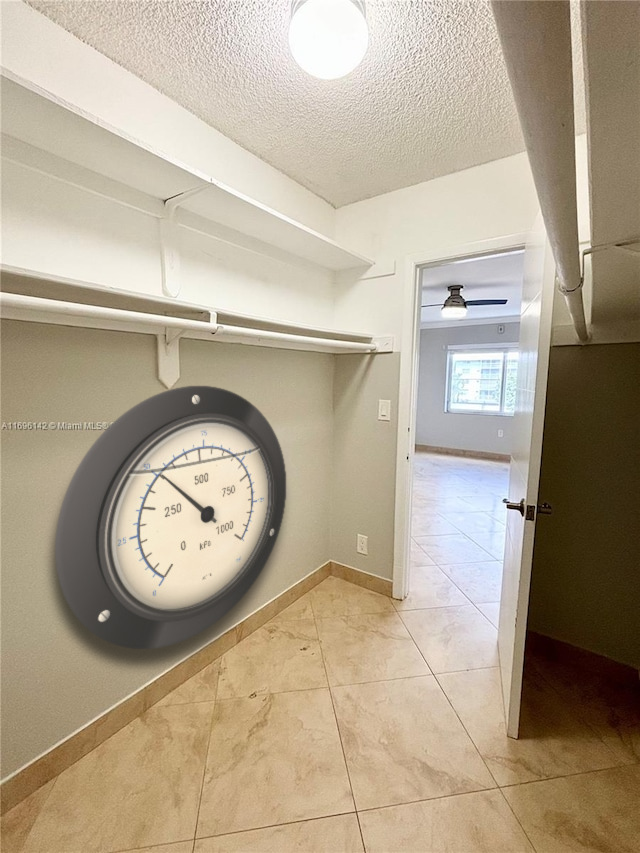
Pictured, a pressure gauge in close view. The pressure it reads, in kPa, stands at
350 kPa
